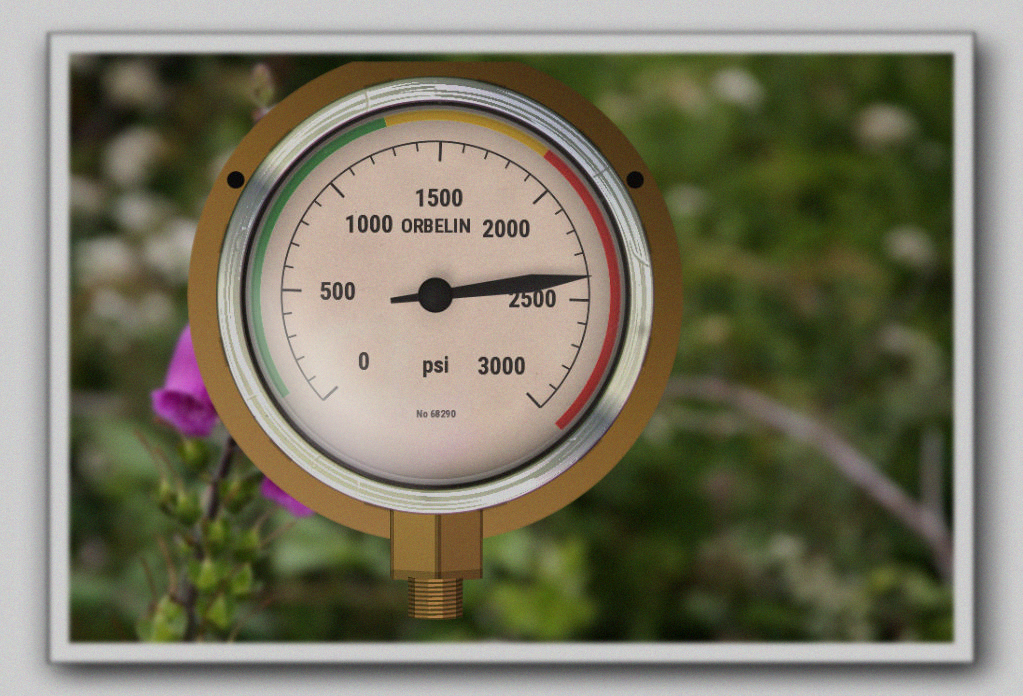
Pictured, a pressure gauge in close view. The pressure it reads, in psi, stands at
2400 psi
